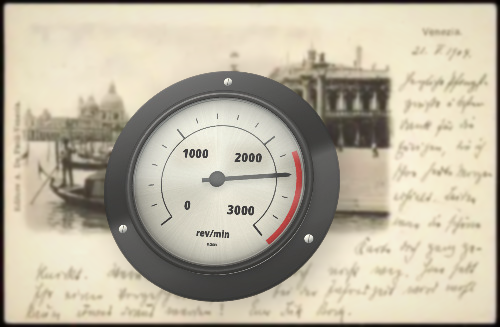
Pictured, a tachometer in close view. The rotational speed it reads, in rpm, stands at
2400 rpm
